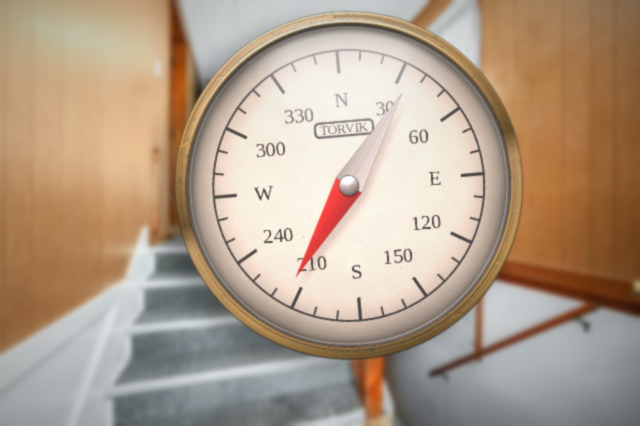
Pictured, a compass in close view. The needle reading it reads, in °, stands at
215 °
